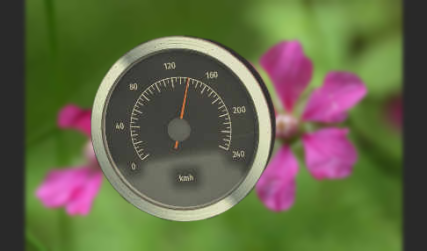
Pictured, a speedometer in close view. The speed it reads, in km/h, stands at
140 km/h
